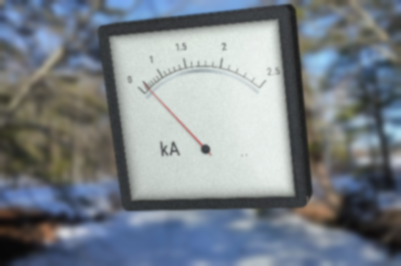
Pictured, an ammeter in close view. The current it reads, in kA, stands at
0.5 kA
